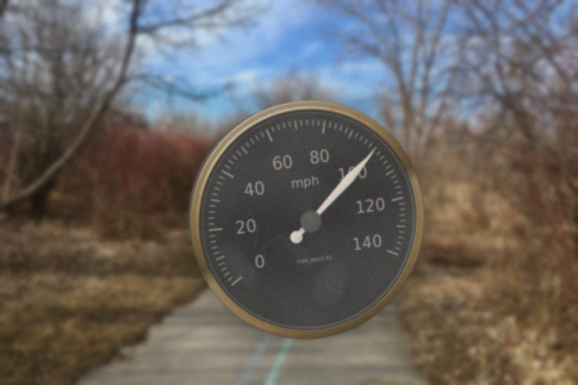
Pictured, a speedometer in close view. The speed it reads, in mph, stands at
100 mph
